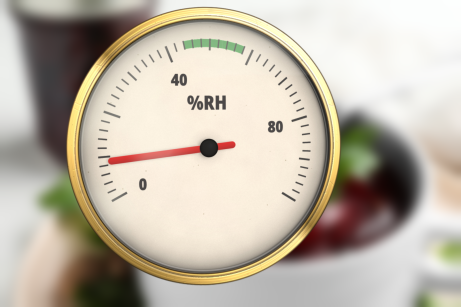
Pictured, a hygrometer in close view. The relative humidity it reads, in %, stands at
9 %
